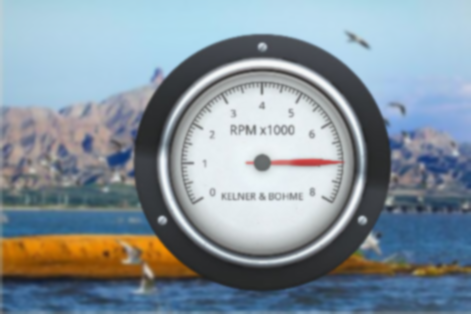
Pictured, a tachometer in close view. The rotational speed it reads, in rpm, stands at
7000 rpm
